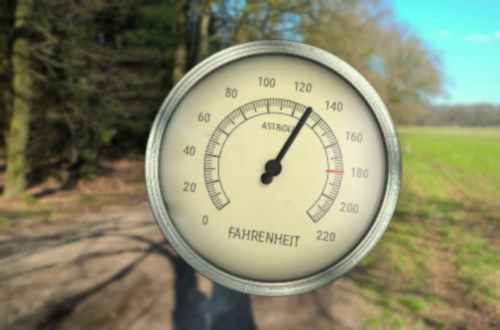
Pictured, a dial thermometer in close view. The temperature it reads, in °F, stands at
130 °F
